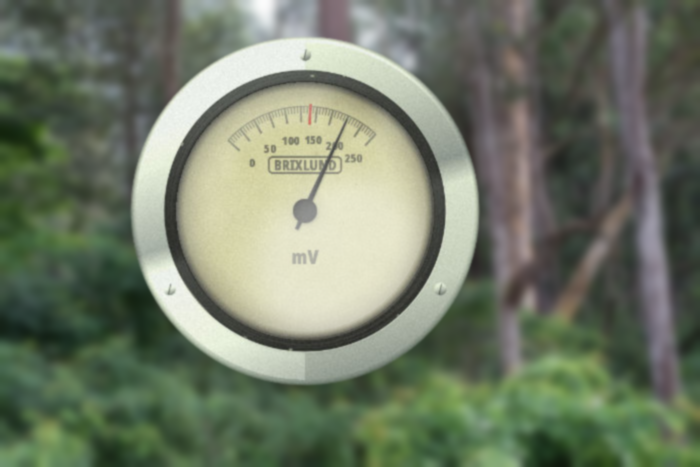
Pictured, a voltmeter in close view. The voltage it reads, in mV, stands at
200 mV
